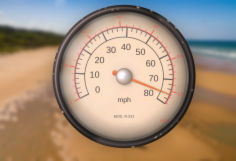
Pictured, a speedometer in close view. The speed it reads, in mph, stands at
76 mph
